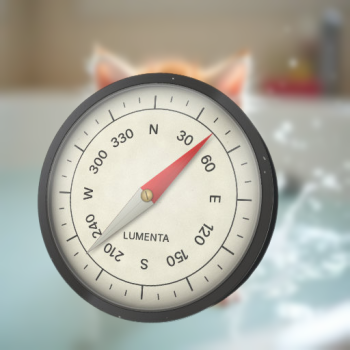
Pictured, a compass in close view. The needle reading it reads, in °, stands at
45 °
